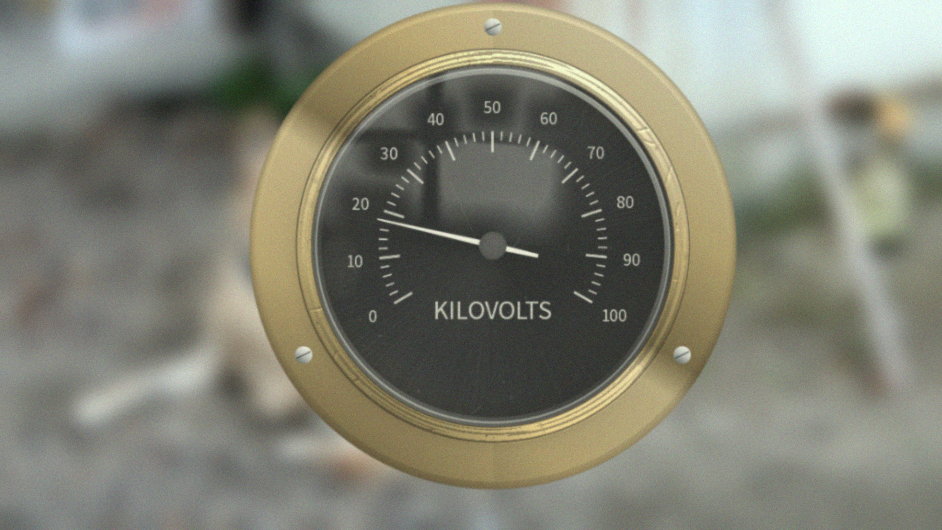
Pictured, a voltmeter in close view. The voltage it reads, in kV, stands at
18 kV
